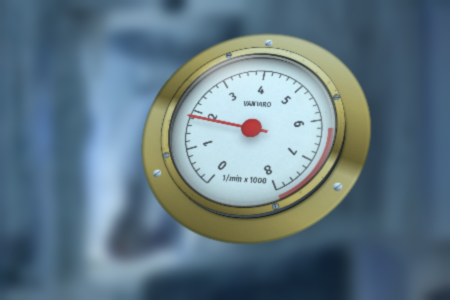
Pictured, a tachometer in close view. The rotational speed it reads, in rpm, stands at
1800 rpm
